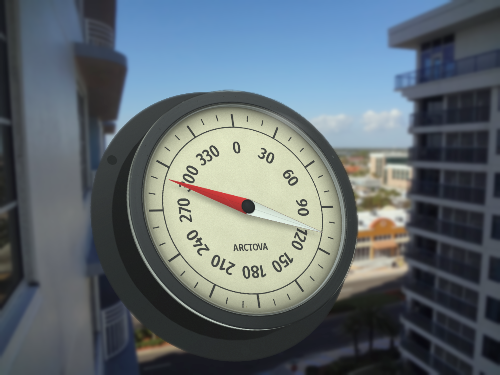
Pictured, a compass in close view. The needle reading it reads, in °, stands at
290 °
